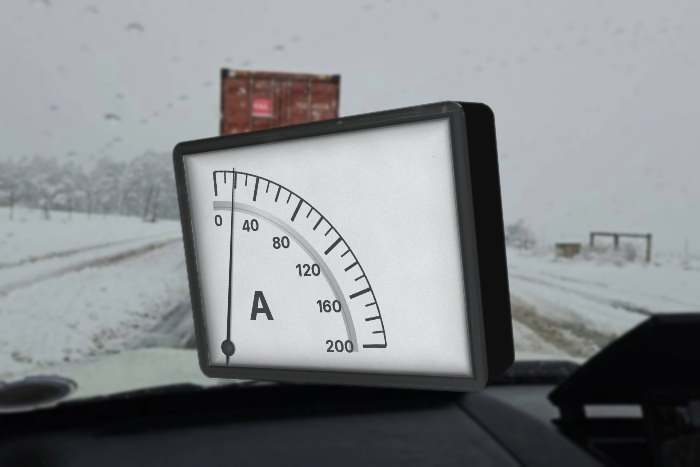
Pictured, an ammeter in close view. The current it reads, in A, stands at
20 A
